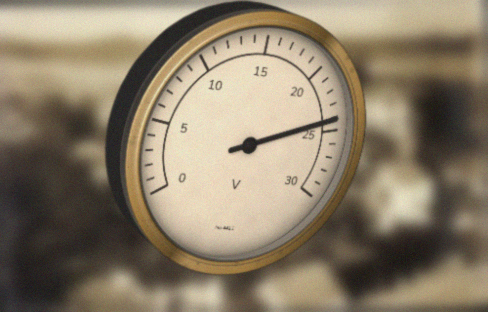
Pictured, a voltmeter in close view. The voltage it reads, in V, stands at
24 V
